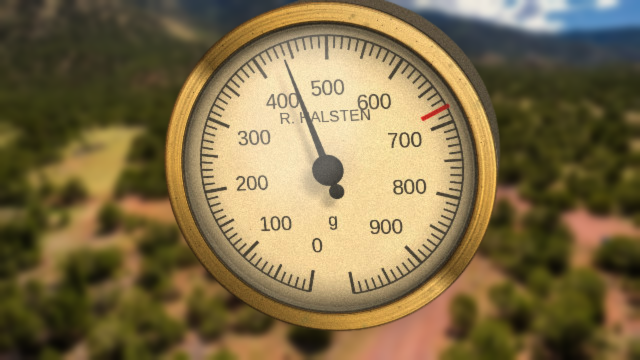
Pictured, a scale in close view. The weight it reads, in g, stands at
440 g
